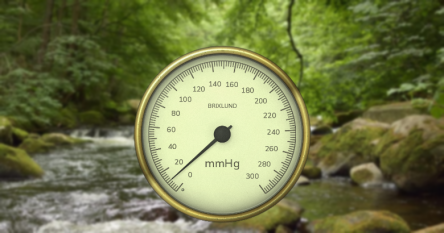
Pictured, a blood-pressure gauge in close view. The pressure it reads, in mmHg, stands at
10 mmHg
